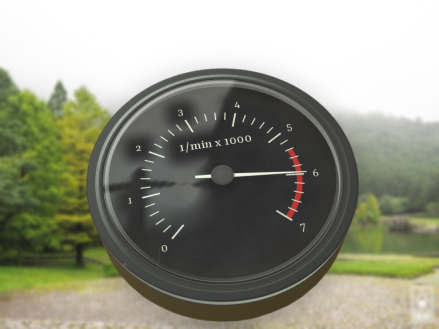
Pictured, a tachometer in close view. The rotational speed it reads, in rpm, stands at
6000 rpm
